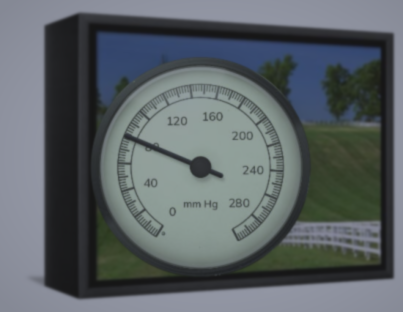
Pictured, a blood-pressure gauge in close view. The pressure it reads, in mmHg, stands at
80 mmHg
